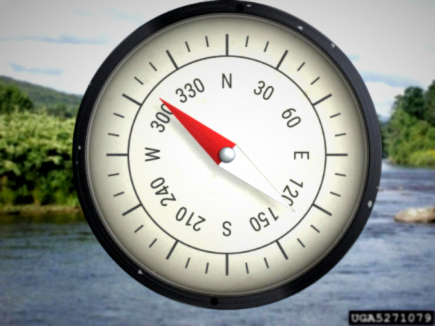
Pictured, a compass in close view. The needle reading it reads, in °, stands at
310 °
